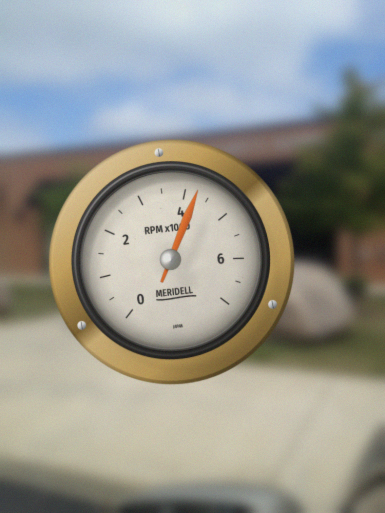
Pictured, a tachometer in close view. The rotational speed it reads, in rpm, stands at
4250 rpm
